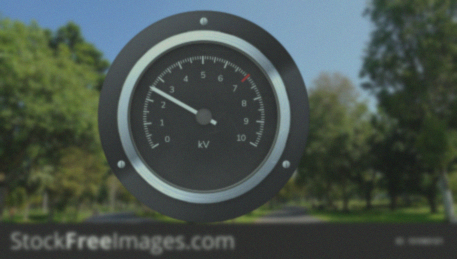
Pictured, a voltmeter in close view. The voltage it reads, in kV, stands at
2.5 kV
